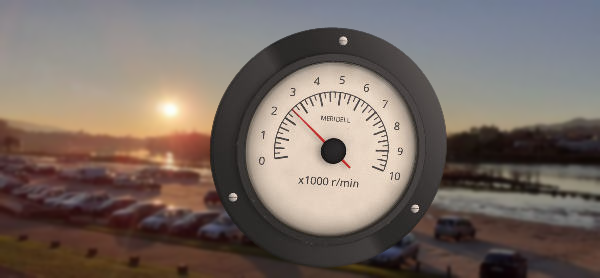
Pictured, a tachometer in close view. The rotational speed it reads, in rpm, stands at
2500 rpm
